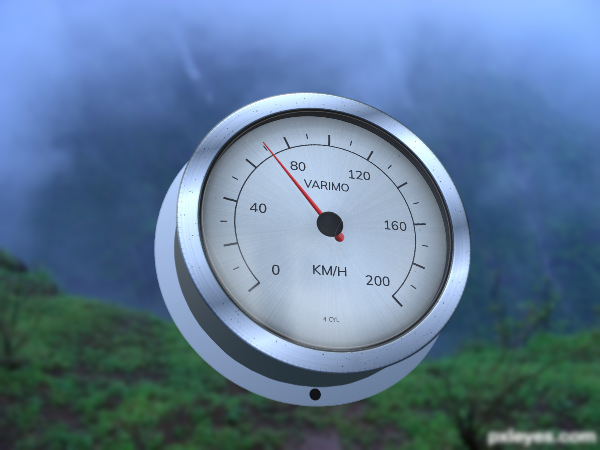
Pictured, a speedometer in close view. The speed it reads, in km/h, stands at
70 km/h
